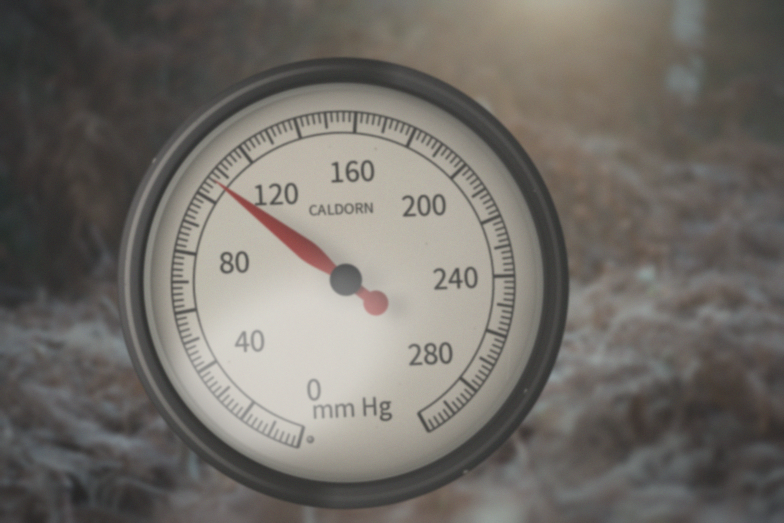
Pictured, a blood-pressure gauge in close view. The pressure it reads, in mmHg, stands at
106 mmHg
